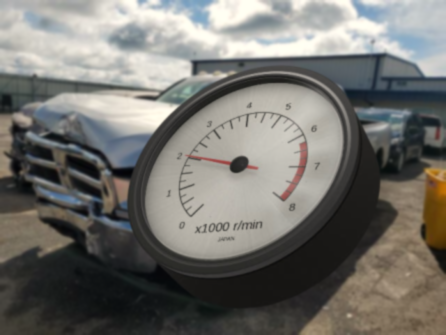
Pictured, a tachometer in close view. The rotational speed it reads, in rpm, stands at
2000 rpm
